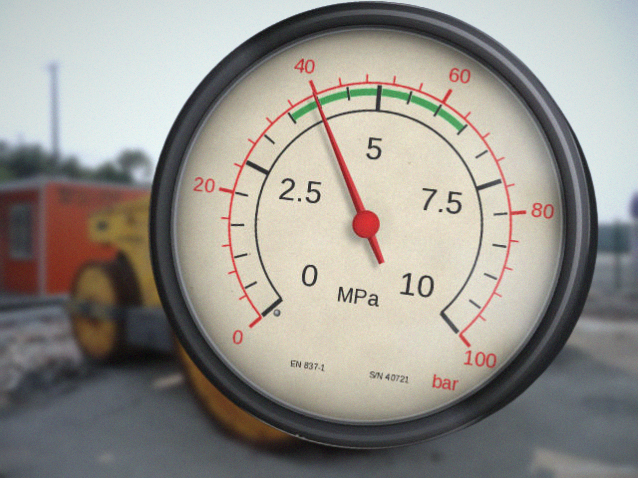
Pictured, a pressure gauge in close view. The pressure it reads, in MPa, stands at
4 MPa
